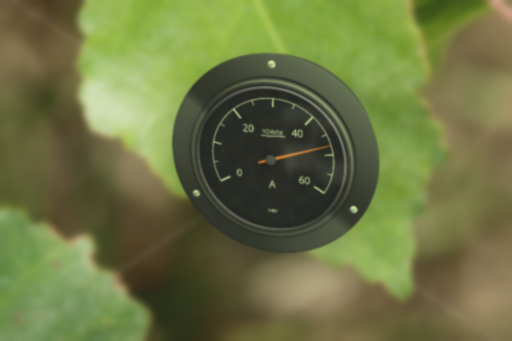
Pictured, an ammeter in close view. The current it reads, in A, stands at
47.5 A
